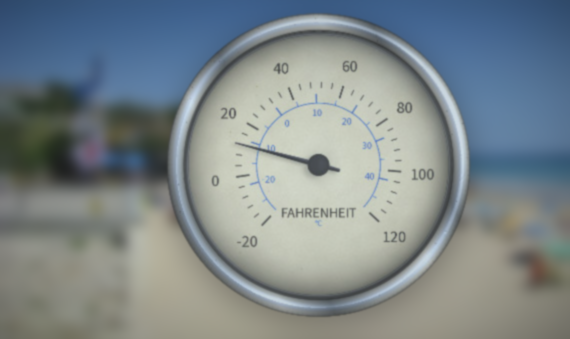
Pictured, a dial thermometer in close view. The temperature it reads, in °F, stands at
12 °F
